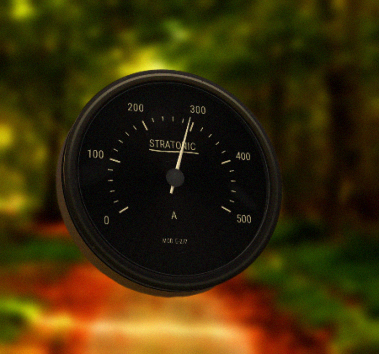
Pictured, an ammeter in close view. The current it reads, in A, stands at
290 A
